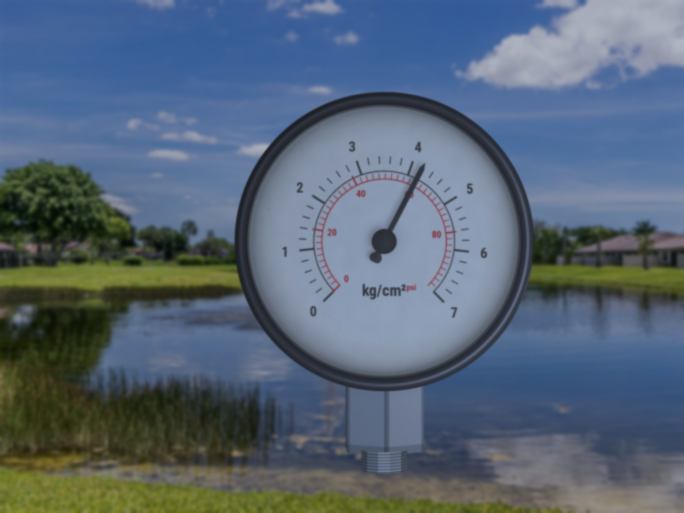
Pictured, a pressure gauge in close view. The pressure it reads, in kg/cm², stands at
4.2 kg/cm²
